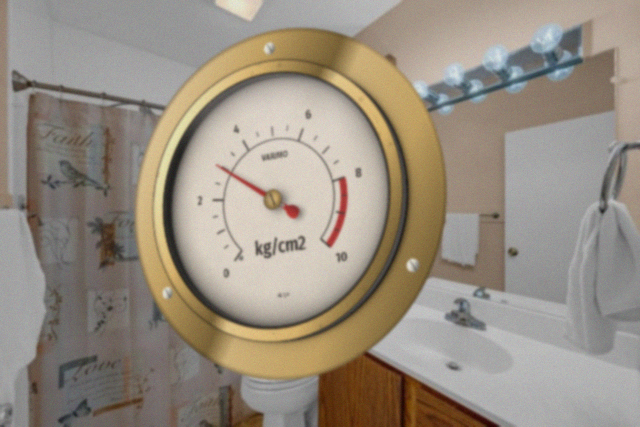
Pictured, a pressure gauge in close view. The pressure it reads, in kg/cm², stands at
3 kg/cm²
